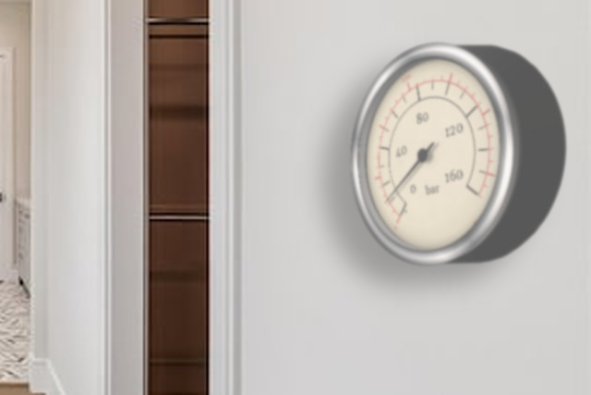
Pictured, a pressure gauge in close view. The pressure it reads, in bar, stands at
10 bar
